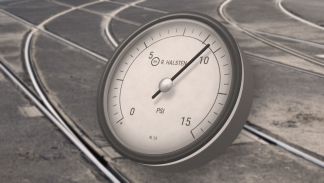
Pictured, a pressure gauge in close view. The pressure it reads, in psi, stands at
9.5 psi
